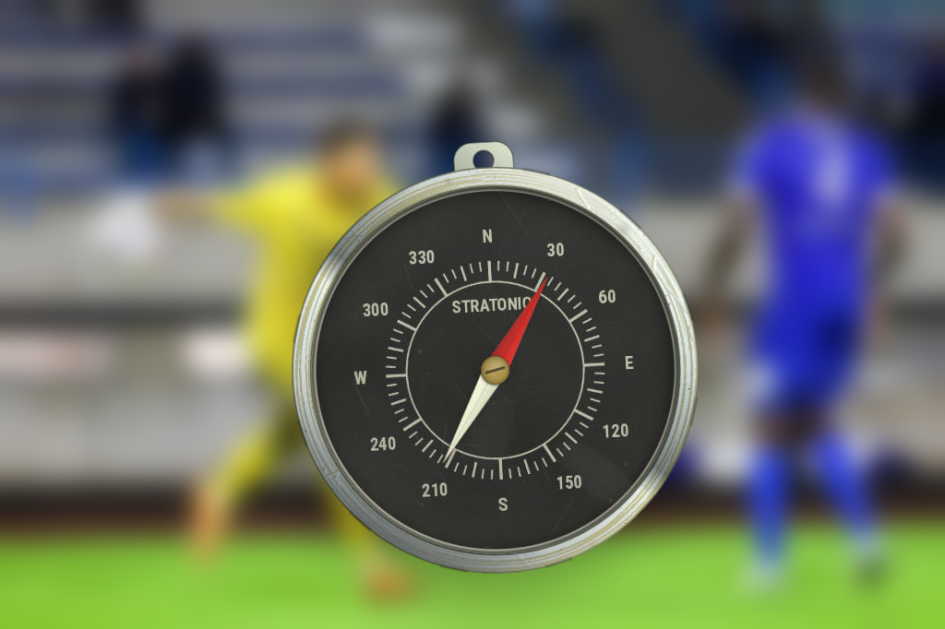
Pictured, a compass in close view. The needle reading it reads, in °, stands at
32.5 °
